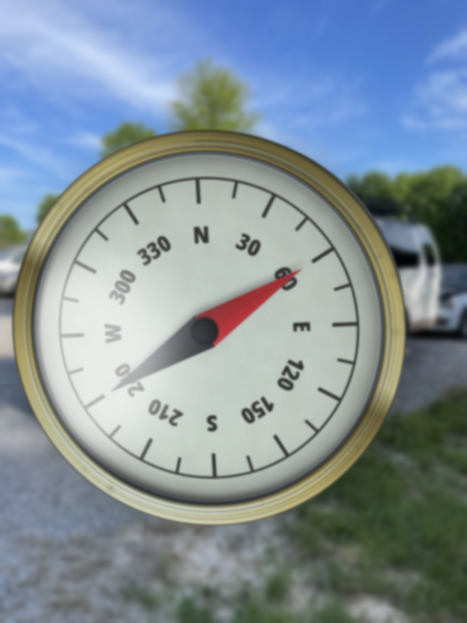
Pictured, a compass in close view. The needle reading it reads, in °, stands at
60 °
